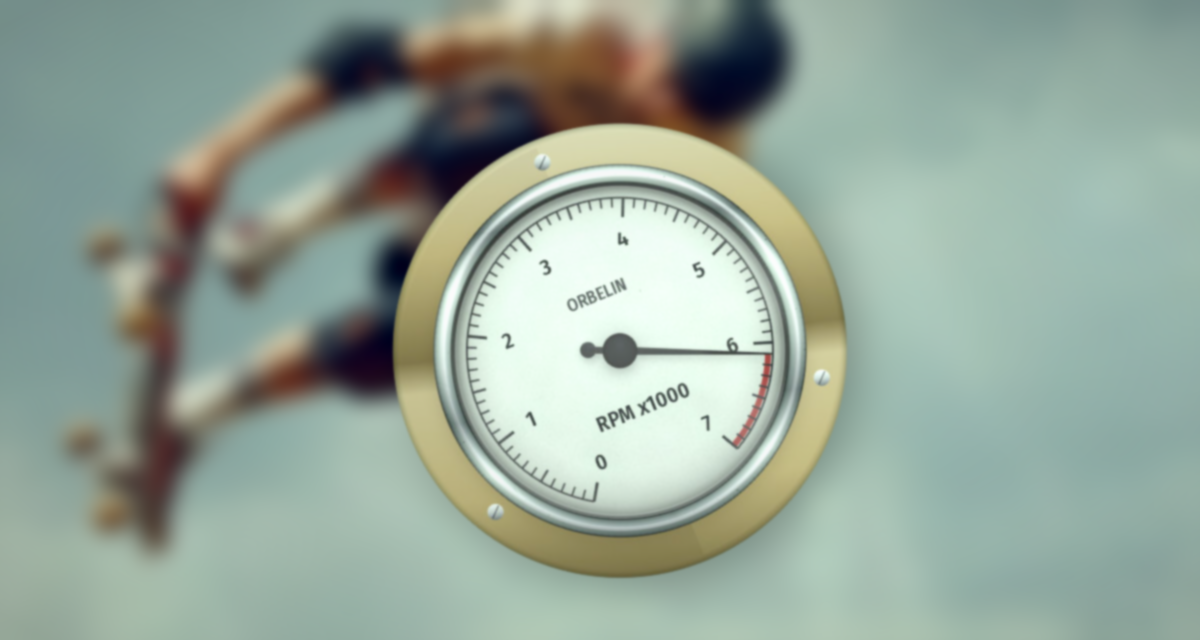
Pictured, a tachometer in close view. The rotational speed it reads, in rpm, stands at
6100 rpm
